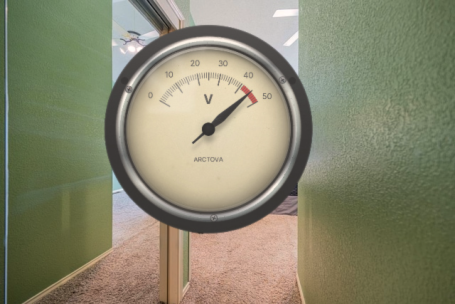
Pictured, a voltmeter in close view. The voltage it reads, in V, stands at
45 V
